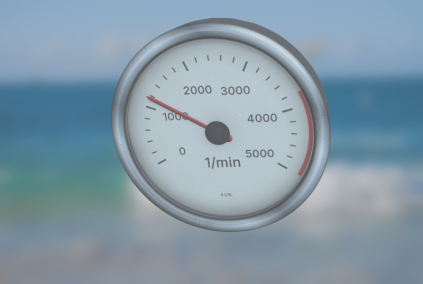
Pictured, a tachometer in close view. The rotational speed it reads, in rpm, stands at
1200 rpm
